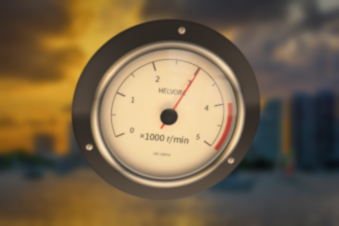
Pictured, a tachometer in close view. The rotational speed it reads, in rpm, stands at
3000 rpm
